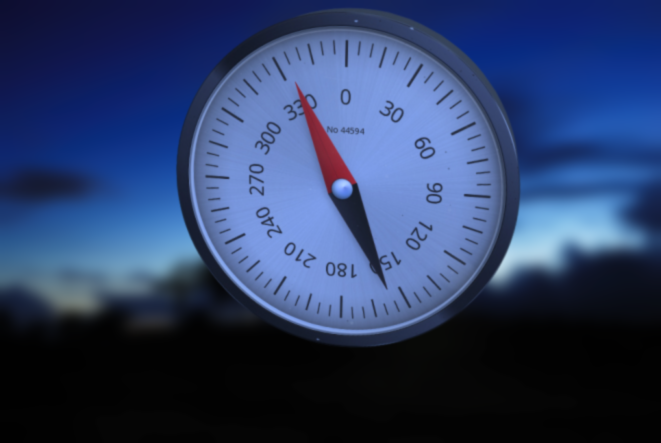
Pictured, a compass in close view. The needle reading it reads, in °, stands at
335 °
